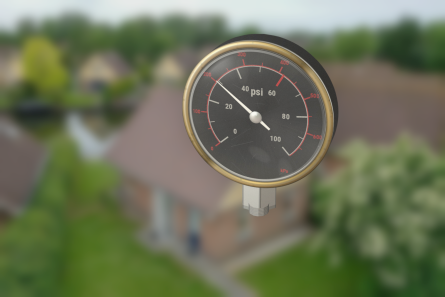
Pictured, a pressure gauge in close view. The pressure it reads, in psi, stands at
30 psi
